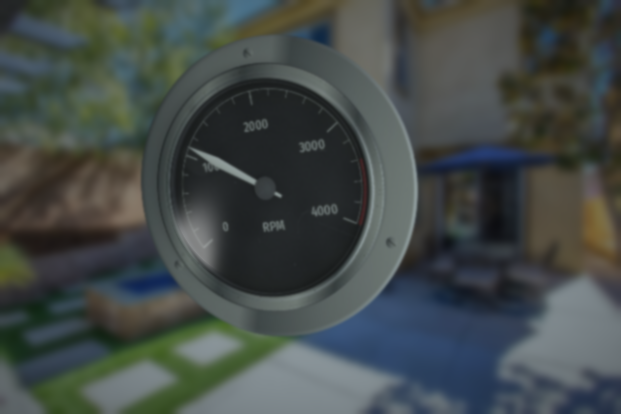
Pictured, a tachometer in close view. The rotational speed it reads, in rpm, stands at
1100 rpm
